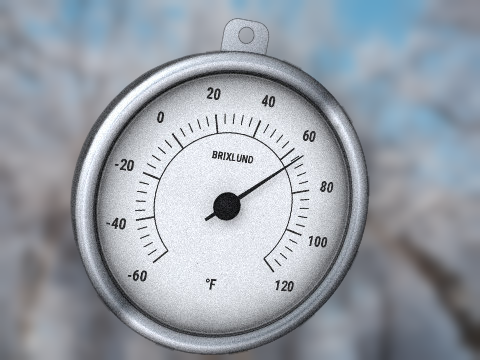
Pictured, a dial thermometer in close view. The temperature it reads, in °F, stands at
64 °F
